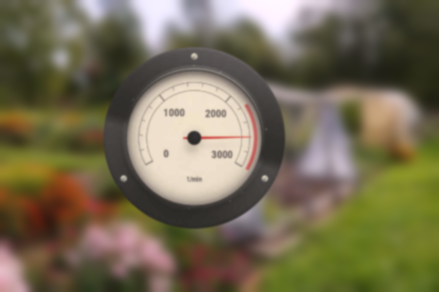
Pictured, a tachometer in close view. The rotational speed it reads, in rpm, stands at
2600 rpm
